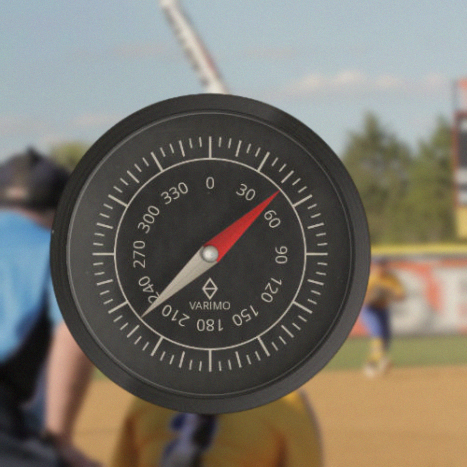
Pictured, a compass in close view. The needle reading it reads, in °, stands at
47.5 °
